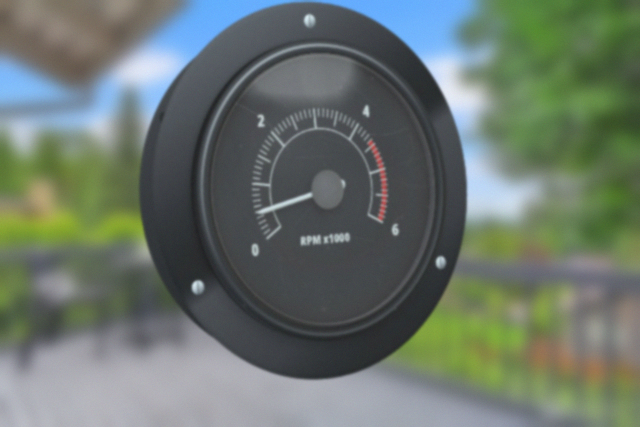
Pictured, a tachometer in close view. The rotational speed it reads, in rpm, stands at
500 rpm
